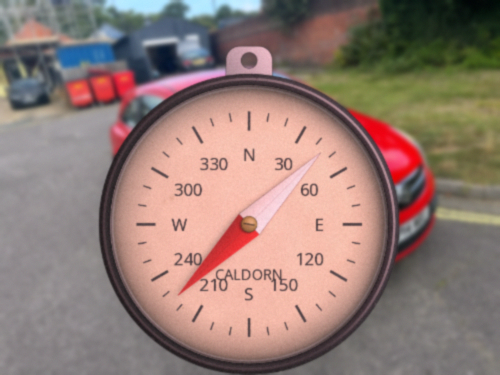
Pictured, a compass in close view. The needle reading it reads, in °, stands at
225 °
